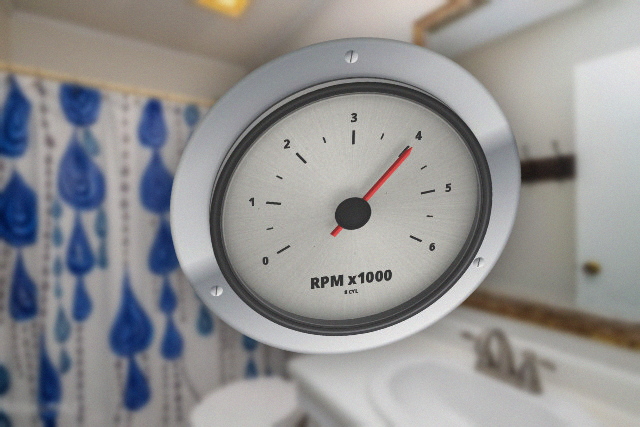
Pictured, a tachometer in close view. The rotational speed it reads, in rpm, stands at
4000 rpm
